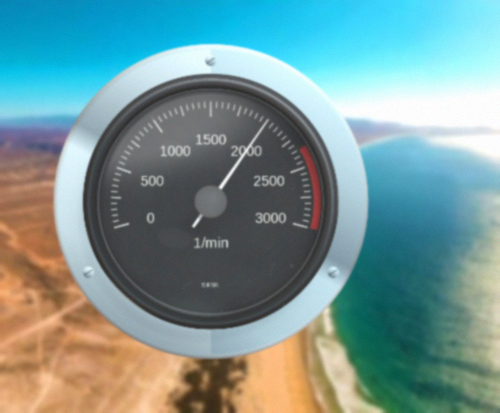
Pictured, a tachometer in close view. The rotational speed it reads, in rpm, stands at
2000 rpm
